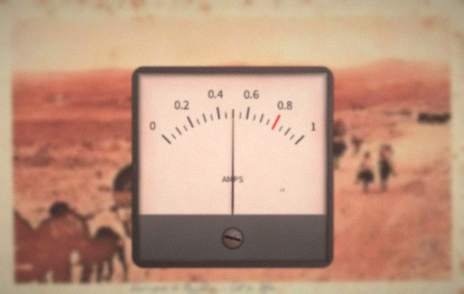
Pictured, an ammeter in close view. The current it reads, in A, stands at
0.5 A
